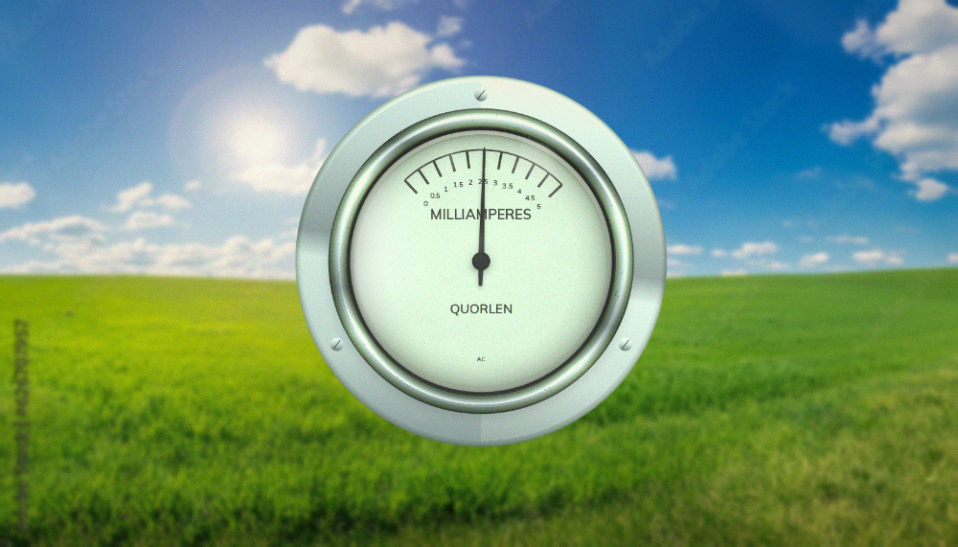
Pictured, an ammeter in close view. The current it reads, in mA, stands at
2.5 mA
